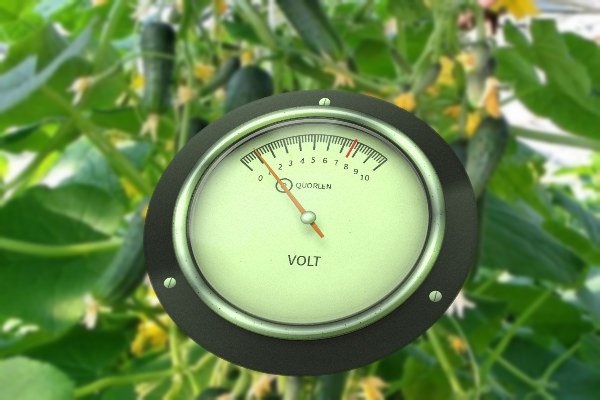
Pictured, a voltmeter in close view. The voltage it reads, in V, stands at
1 V
